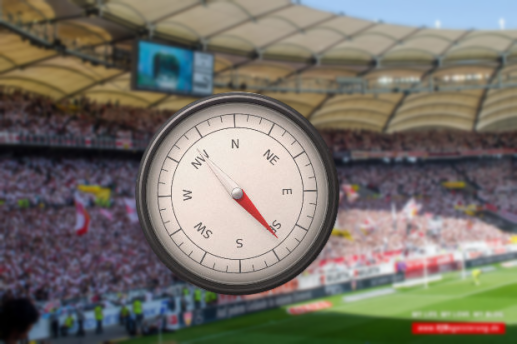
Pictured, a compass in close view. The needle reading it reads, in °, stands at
140 °
